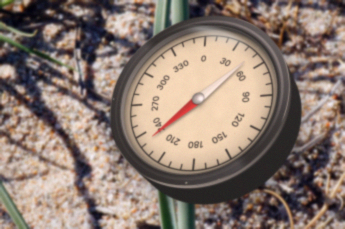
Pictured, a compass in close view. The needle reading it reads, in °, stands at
230 °
